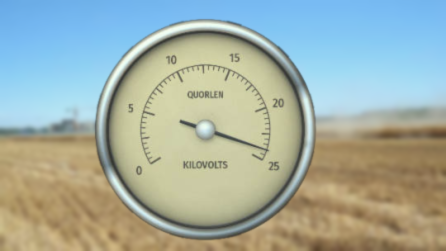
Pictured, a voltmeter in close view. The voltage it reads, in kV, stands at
24 kV
